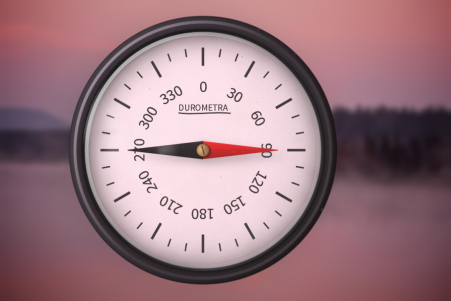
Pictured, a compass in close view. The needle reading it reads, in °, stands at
90 °
